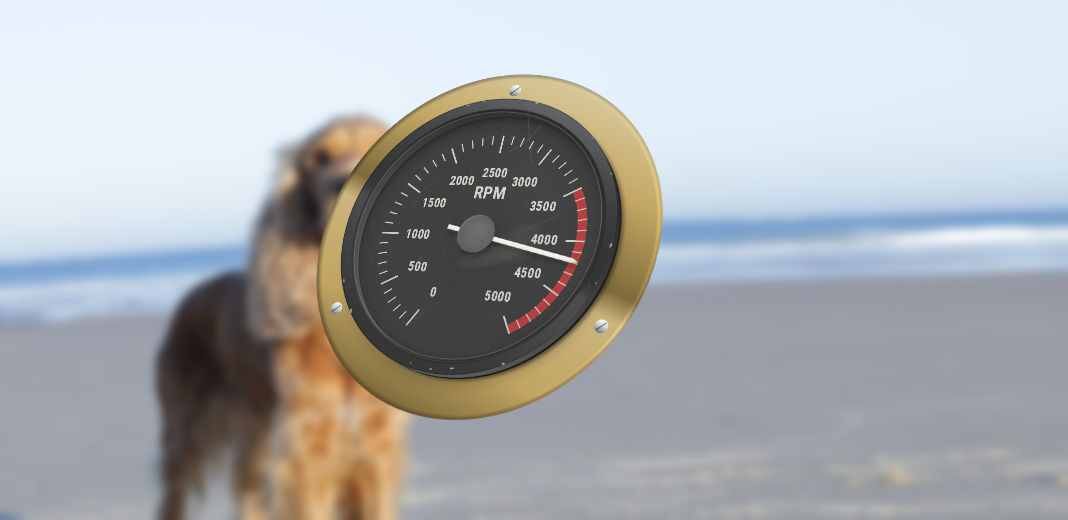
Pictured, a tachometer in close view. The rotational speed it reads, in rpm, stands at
4200 rpm
